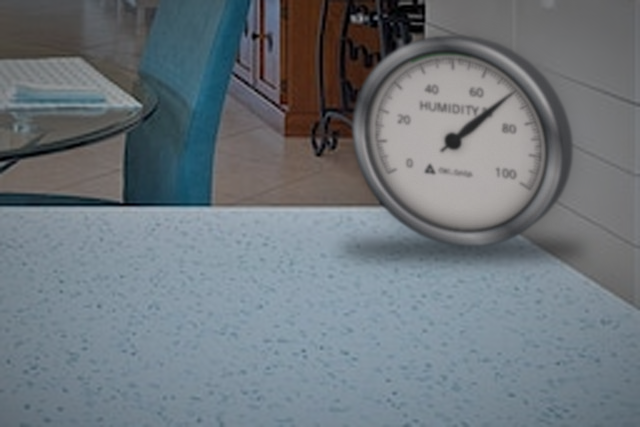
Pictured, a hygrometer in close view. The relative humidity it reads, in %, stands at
70 %
